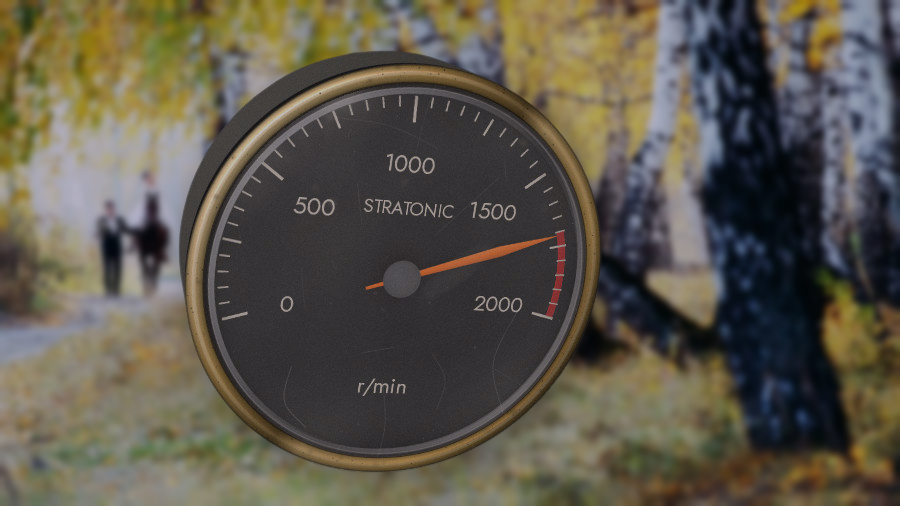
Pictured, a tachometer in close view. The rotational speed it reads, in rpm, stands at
1700 rpm
